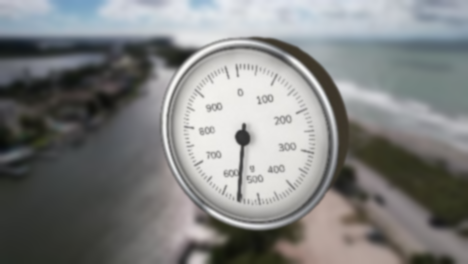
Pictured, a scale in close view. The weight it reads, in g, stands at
550 g
